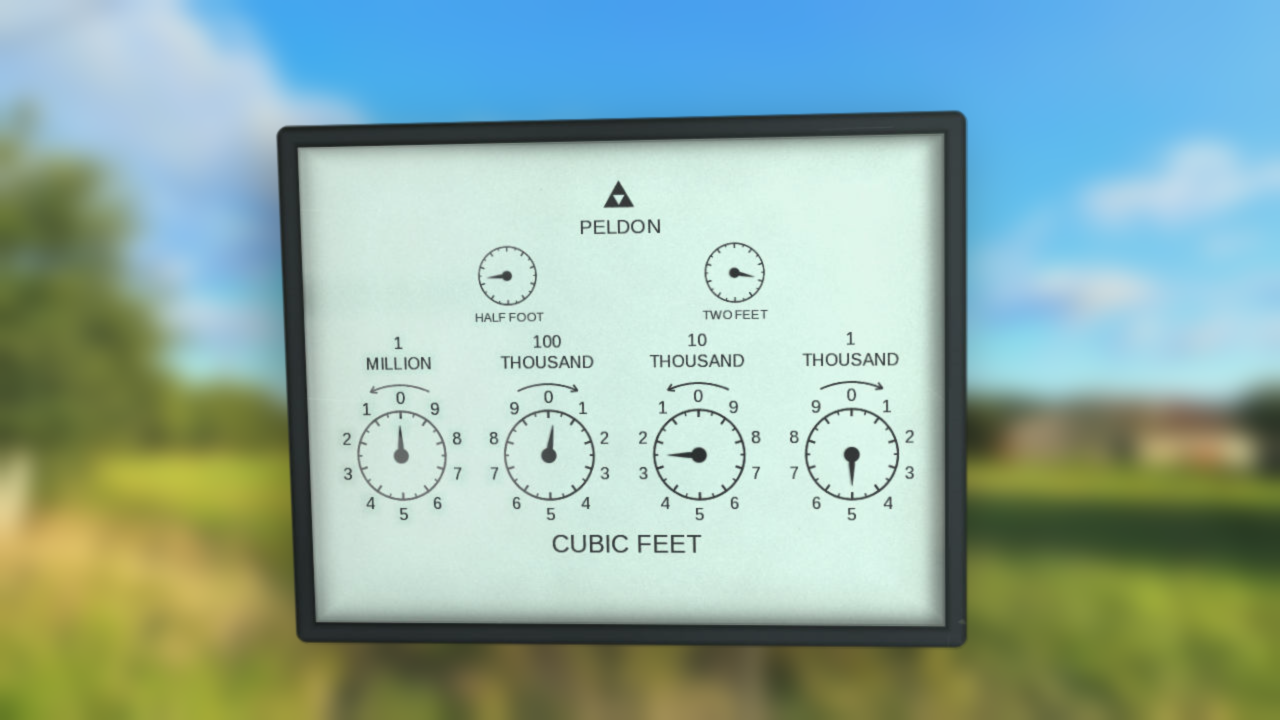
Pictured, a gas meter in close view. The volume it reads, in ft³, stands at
2500 ft³
